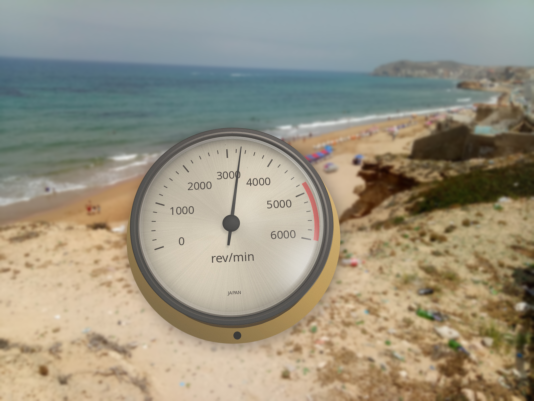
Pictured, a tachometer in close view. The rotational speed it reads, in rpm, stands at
3300 rpm
